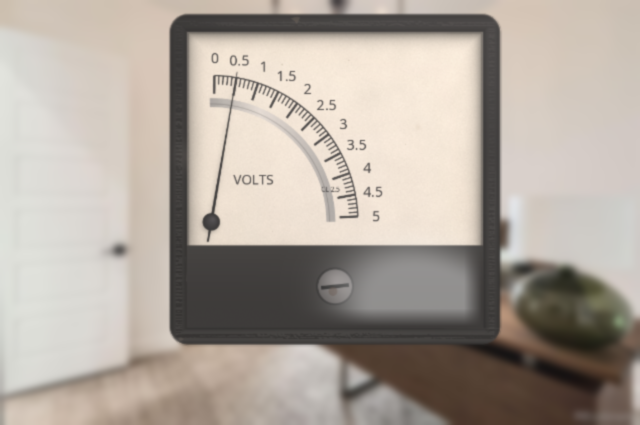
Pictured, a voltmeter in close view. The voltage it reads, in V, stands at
0.5 V
